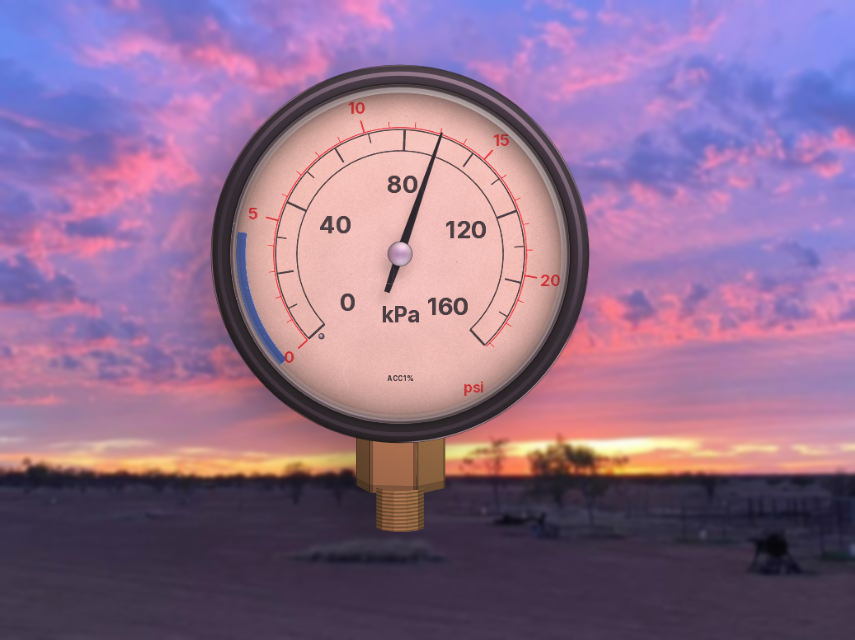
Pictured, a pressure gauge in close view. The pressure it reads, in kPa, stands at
90 kPa
